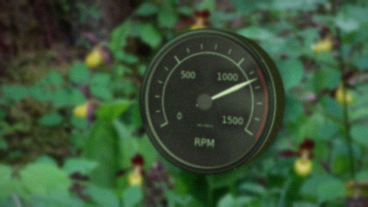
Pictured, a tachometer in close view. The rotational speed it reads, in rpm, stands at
1150 rpm
